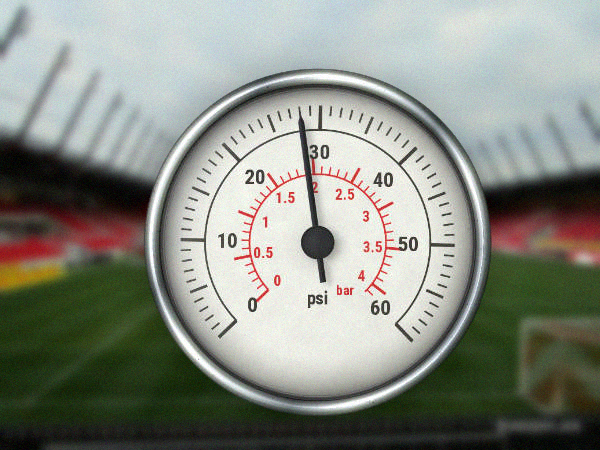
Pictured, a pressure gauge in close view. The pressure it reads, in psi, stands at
28 psi
